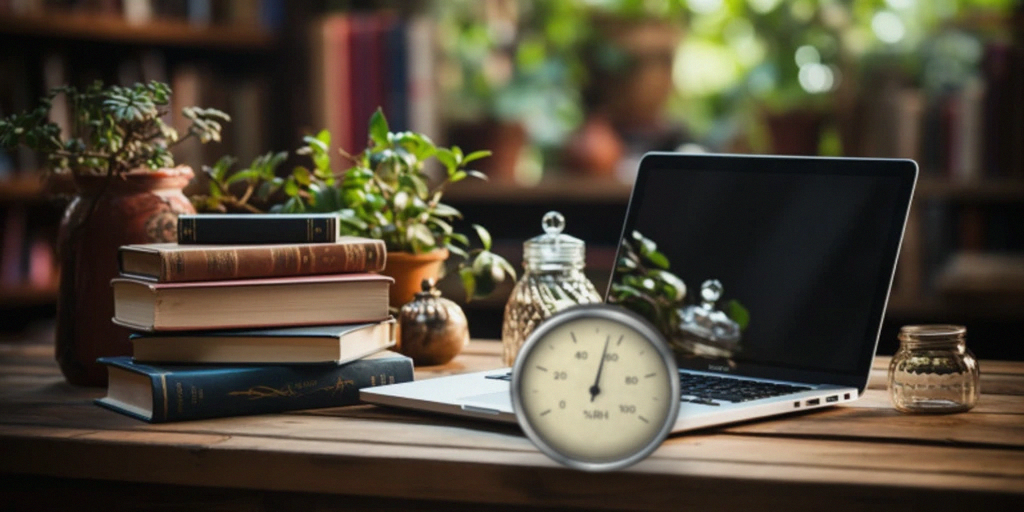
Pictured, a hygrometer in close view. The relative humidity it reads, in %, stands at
55 %
